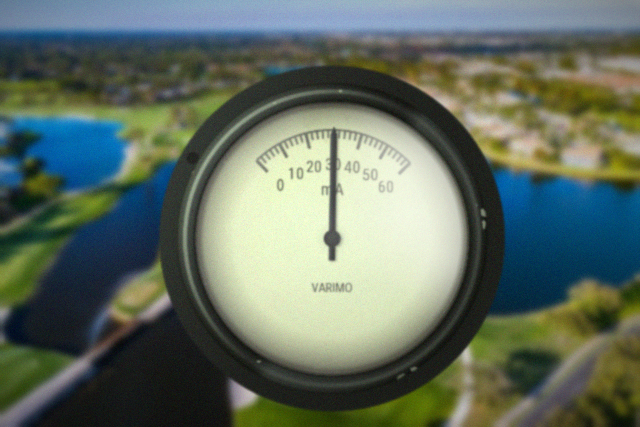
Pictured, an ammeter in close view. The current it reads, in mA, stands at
30 mA
